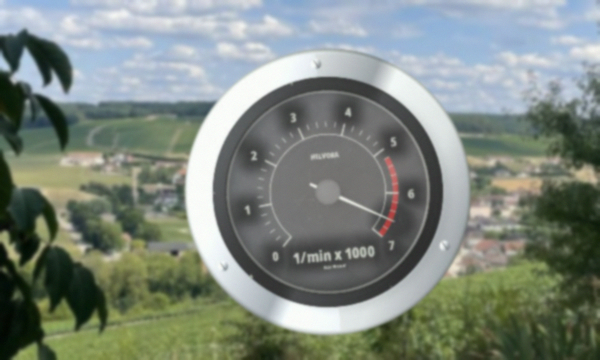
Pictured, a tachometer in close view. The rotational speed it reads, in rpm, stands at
6600 rpm
